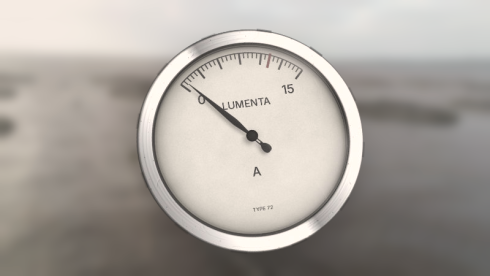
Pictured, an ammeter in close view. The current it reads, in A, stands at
0.5 A
